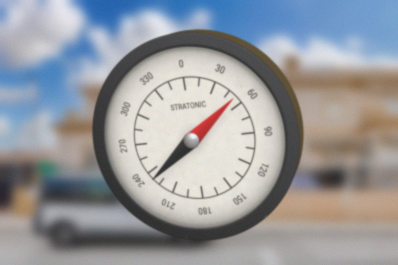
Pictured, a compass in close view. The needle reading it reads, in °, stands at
52.5 °
